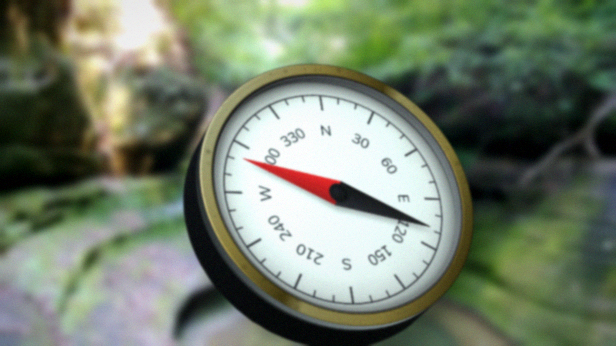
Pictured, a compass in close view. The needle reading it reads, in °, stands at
290 °
